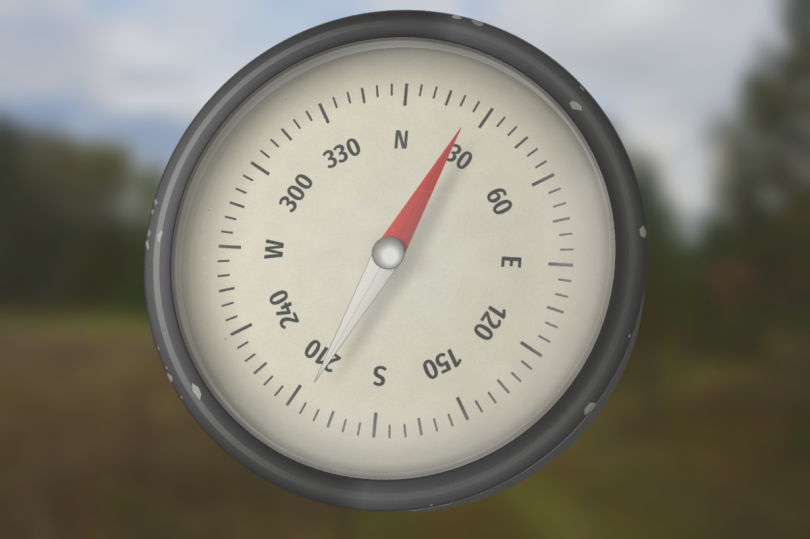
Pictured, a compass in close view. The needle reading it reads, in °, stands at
25 °
